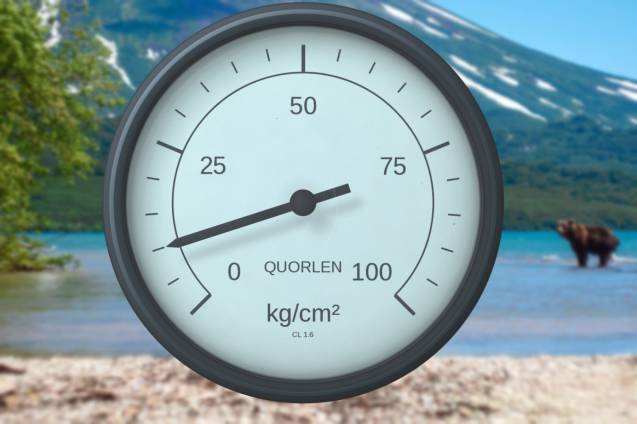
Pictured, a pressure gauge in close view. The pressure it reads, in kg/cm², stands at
10 kg/cm²
